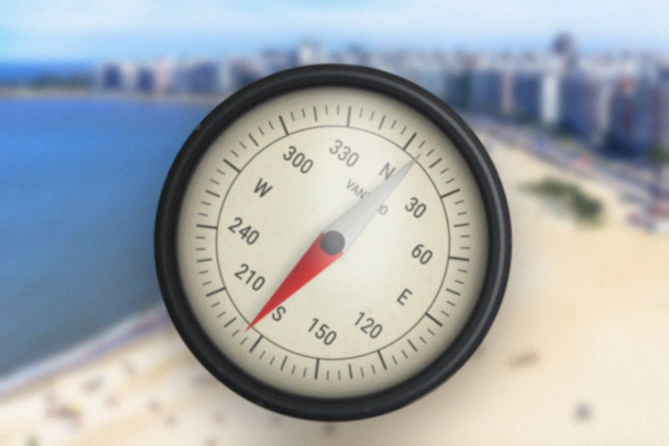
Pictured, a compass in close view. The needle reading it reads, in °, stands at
187.5 °
